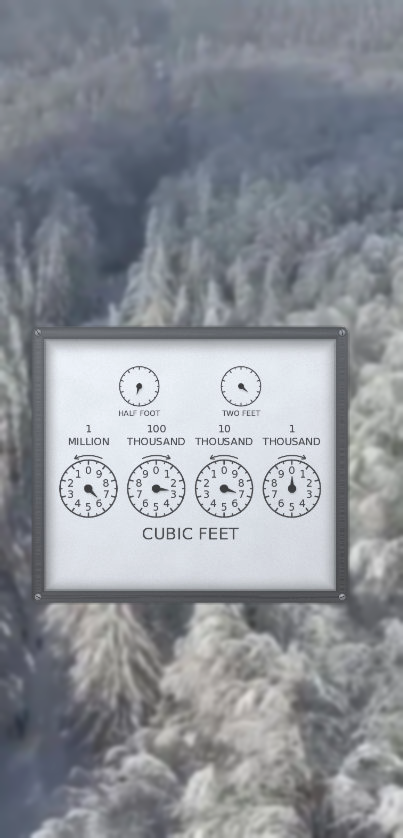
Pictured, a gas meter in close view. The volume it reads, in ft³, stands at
627000 ft³
